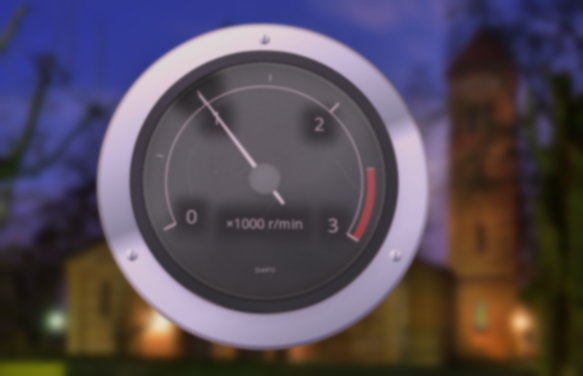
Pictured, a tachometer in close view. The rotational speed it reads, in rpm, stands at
1000 rpm
